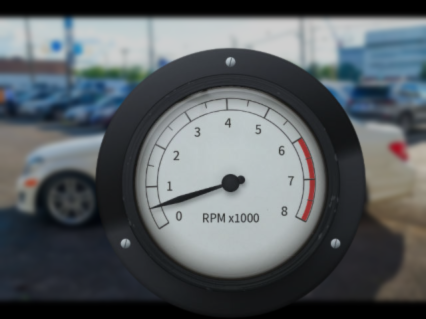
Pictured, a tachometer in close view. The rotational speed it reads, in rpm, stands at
500 rpm
